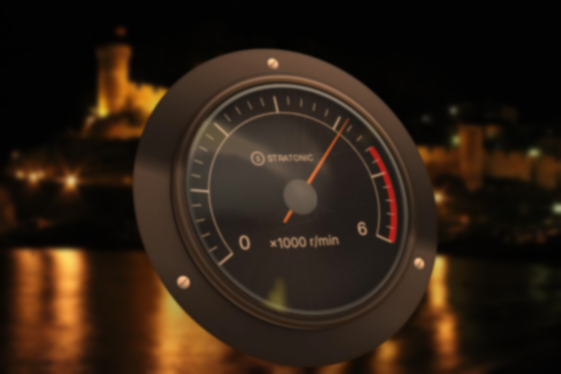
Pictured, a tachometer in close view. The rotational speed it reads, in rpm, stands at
4100 rpm
